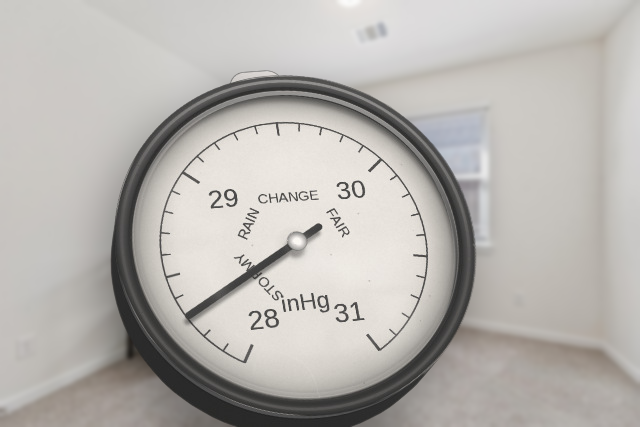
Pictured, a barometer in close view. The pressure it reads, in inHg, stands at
28.3 inHg
